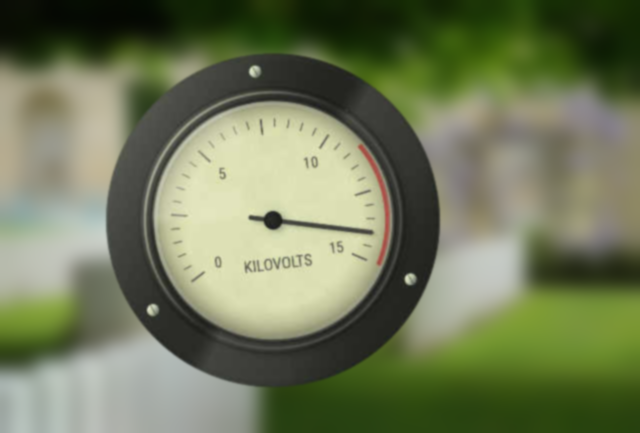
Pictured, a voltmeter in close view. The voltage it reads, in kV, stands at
14 kV
